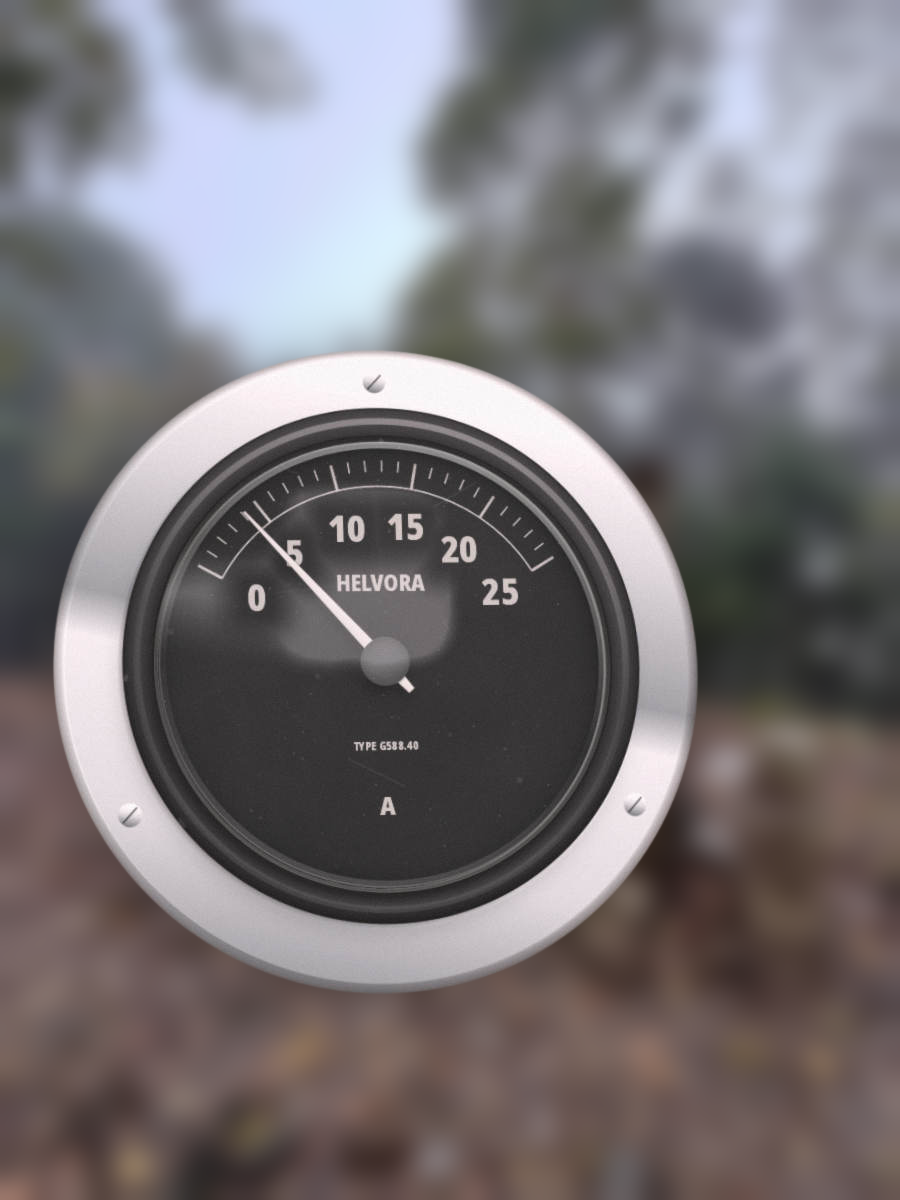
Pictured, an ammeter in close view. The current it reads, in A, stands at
4 A
